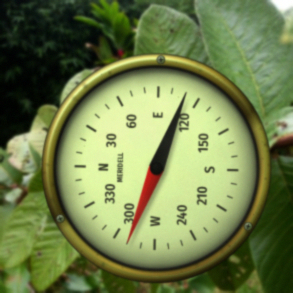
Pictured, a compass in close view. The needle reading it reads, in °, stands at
290 °
